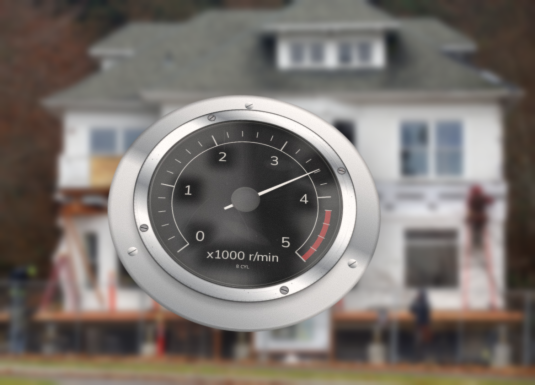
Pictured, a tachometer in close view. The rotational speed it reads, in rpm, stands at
3600 rpm
